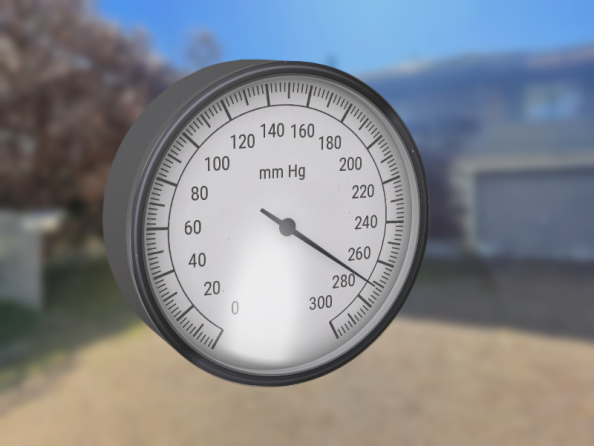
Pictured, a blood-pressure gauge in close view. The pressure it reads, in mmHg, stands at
272 mmHg
